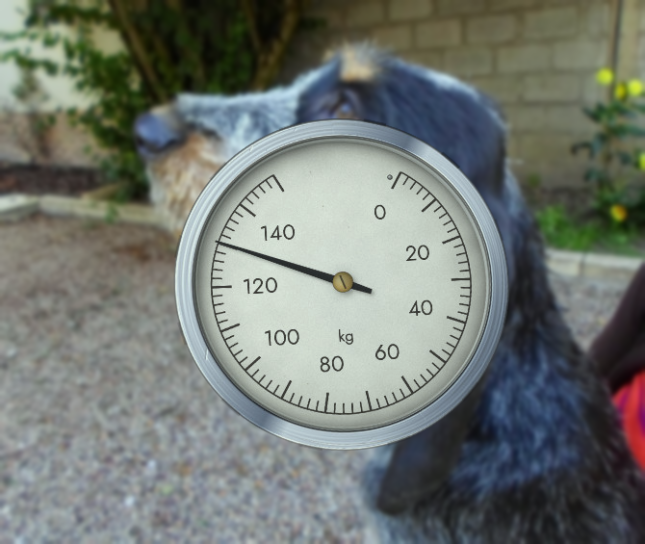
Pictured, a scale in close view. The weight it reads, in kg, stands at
130 kg
